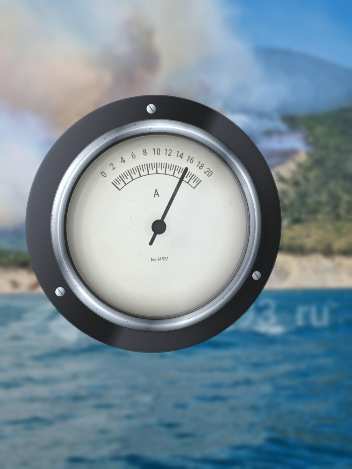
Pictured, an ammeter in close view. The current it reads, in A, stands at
16 A
